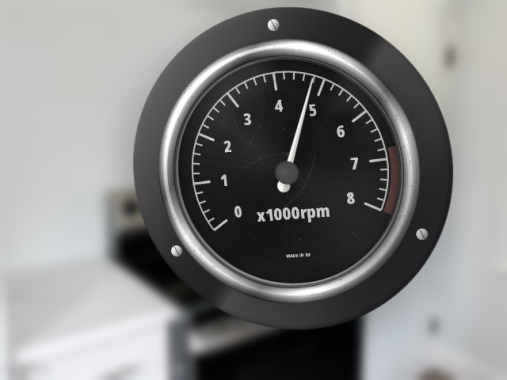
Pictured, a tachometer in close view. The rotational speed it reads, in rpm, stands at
4800 rpm
